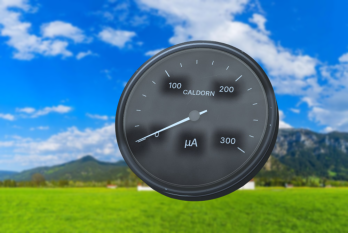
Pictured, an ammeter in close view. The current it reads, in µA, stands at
0 µA
